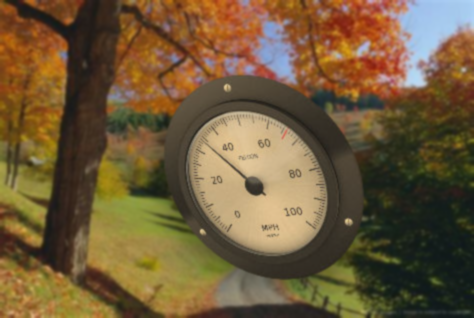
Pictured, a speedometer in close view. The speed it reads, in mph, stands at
35 mph
